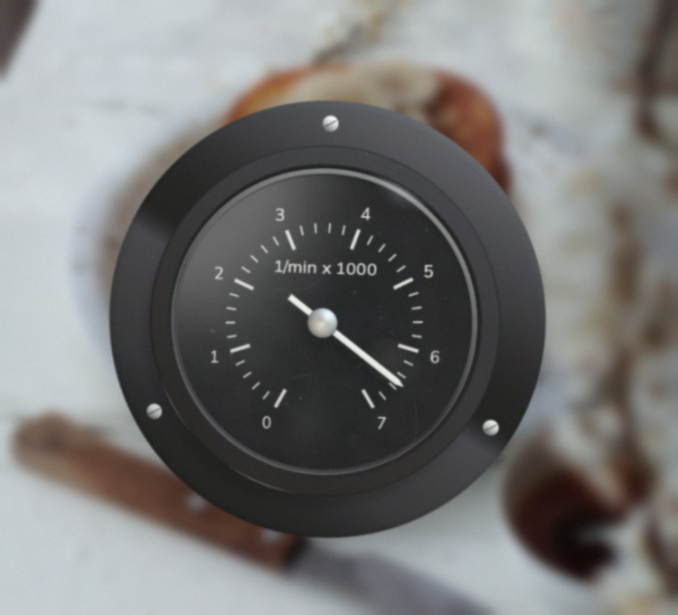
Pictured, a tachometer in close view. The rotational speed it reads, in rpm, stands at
6500 rpm
